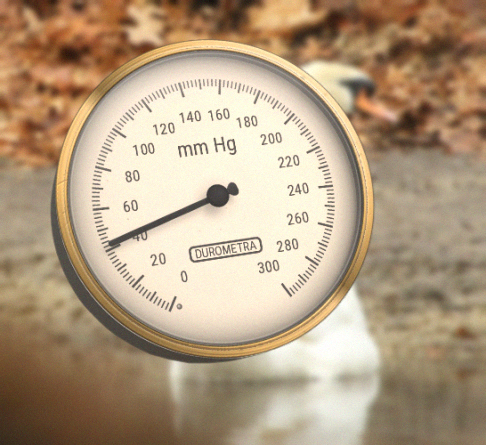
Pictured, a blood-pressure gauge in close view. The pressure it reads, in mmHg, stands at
42 mmHg
